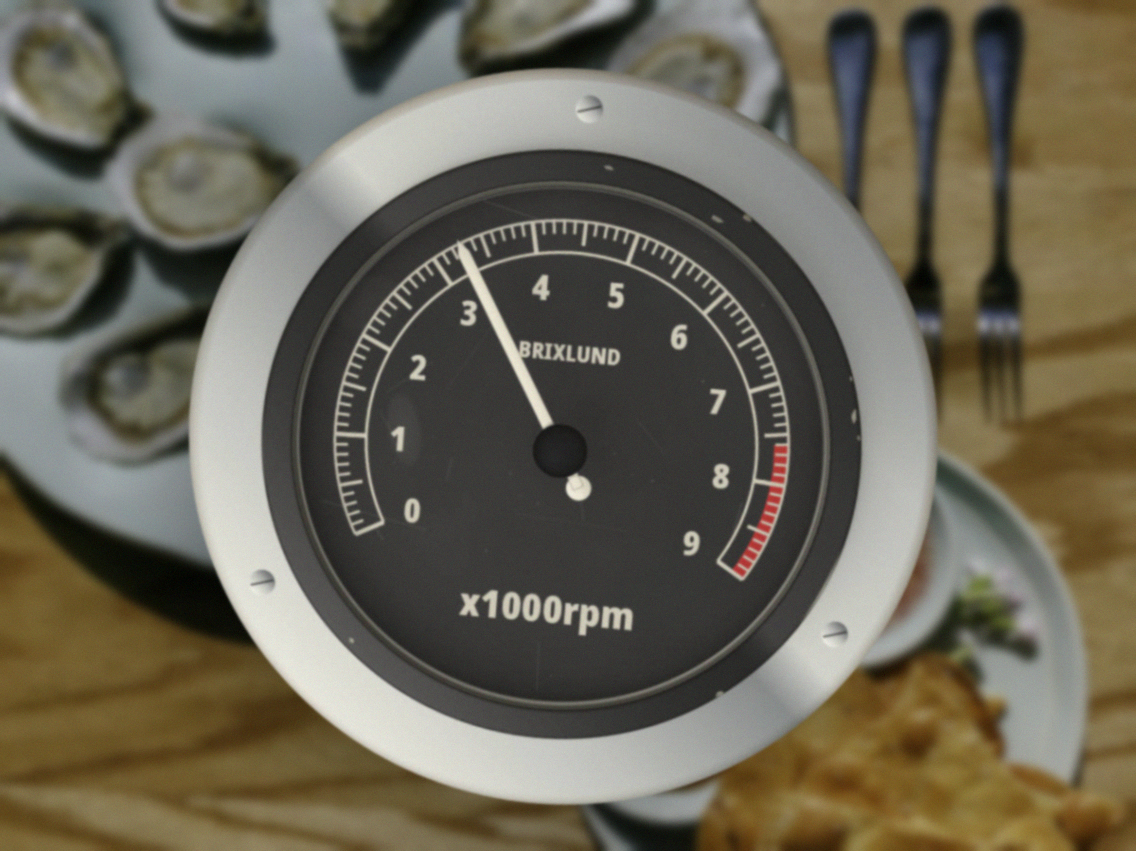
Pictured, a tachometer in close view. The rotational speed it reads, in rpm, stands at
3300 rpm
